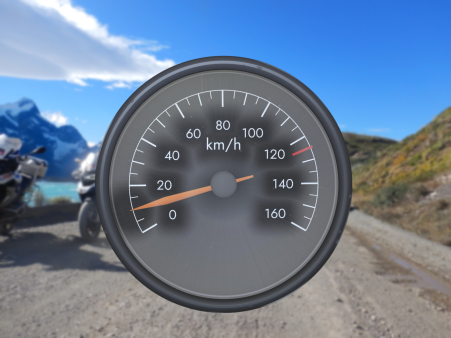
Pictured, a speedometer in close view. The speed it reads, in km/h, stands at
10 km/h
